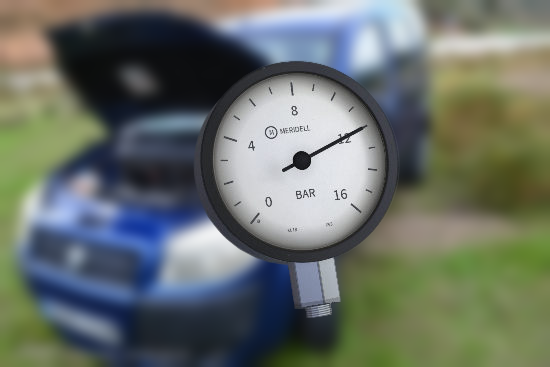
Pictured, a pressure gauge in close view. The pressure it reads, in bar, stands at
12 bar
